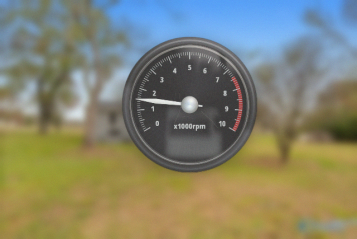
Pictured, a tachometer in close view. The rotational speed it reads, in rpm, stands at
1500 rpm
